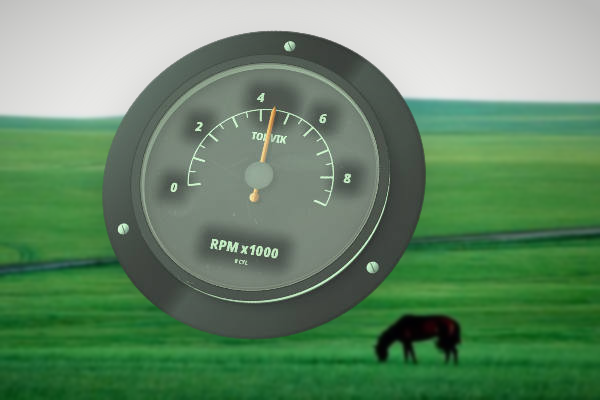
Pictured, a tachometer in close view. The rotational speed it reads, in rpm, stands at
4500 rpm
